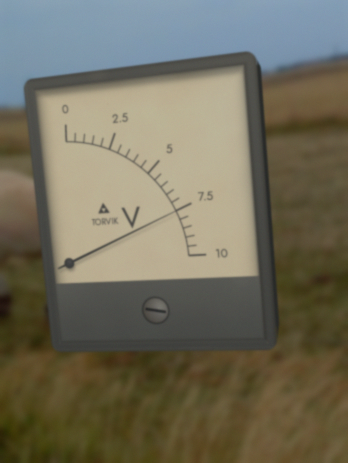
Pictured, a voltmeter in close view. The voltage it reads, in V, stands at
7.5 V
